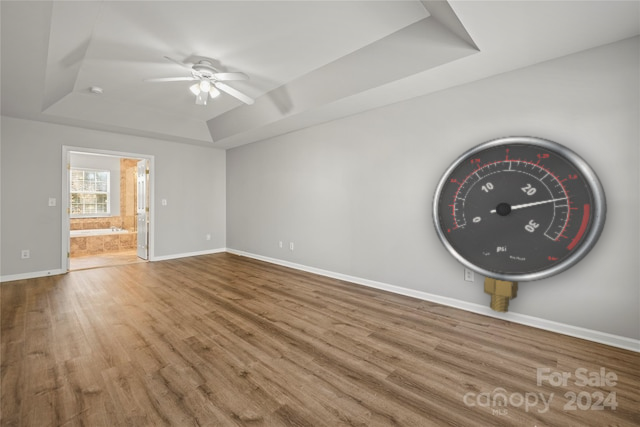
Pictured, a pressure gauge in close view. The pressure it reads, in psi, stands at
24 psi
